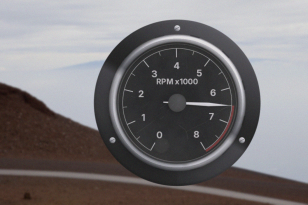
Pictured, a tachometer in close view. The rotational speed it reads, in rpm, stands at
6500 rpm
